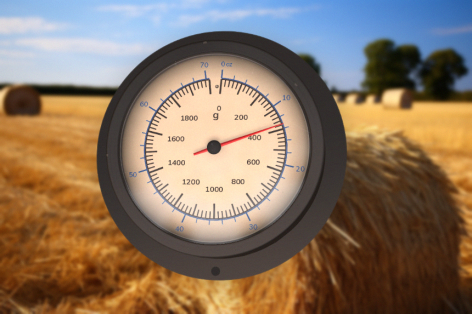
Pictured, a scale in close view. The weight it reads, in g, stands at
380 g
